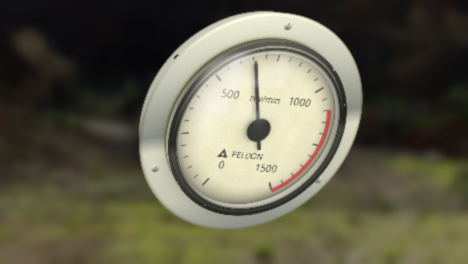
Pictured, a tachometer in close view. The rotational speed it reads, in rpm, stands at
650 rpm
